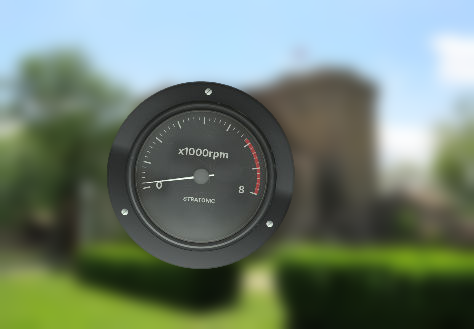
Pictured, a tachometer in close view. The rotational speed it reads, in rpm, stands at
200 rpm
